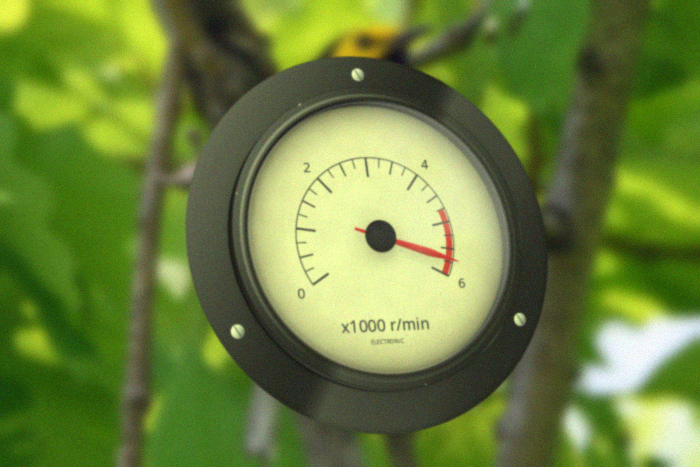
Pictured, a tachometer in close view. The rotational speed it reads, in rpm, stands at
5750 rpm
